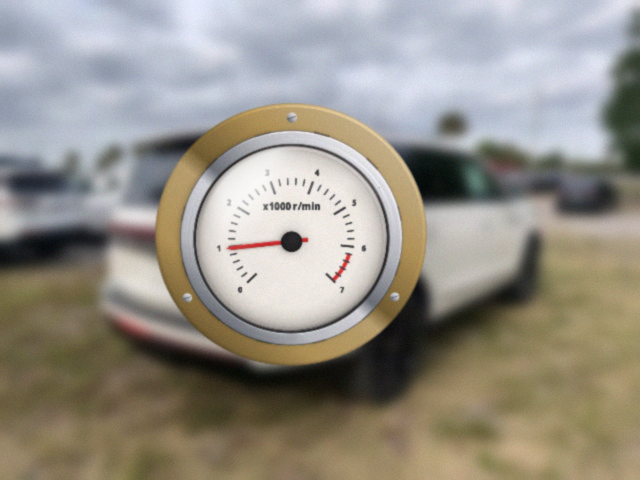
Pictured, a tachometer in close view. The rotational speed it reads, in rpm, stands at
1000 rpm
